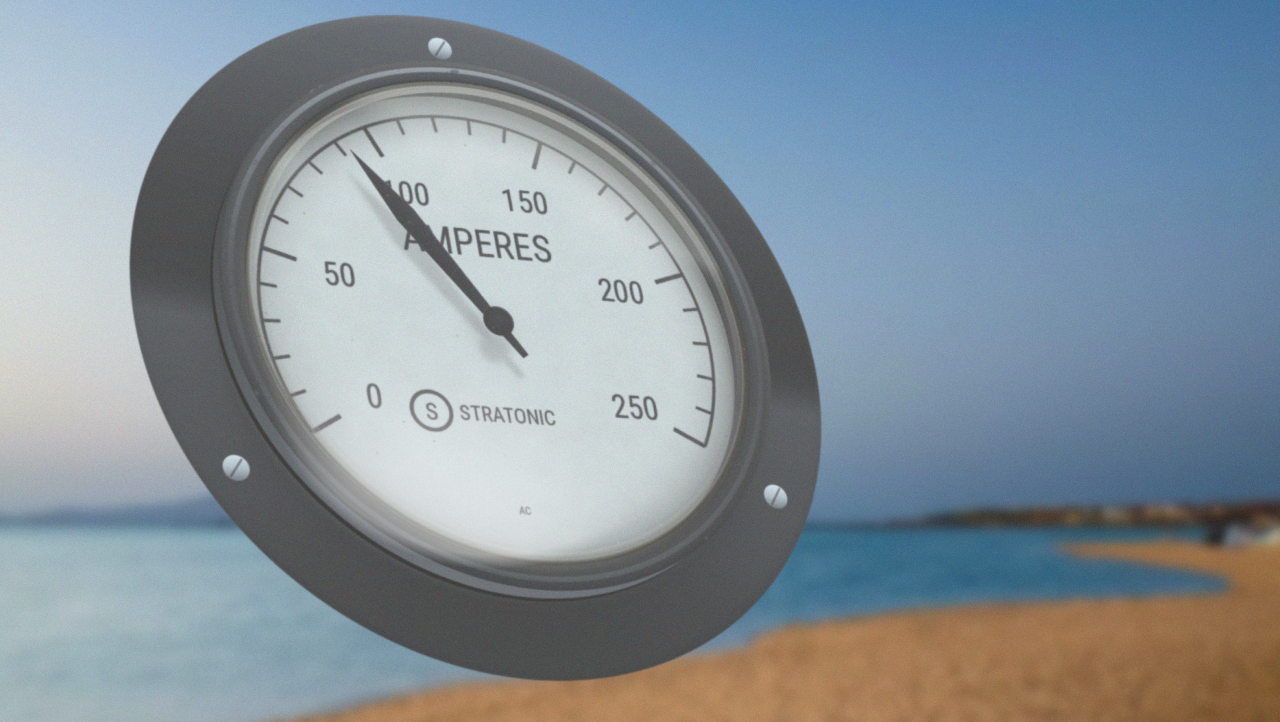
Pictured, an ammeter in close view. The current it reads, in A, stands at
90 A
